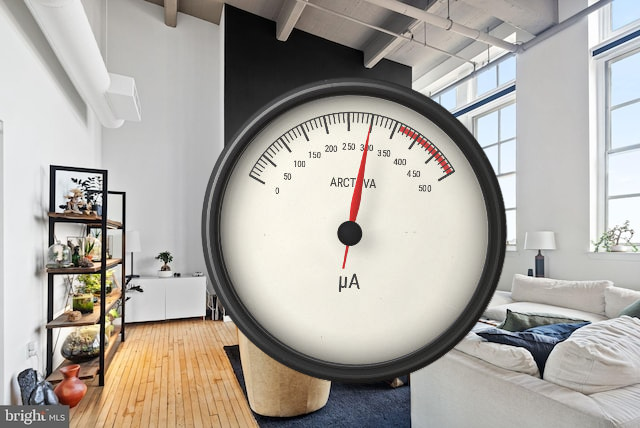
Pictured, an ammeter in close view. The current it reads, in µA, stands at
300 µA
